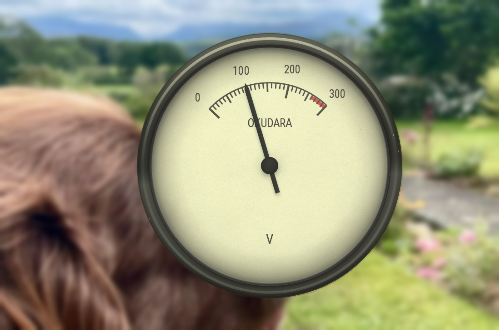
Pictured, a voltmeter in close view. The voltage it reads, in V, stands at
100 V
